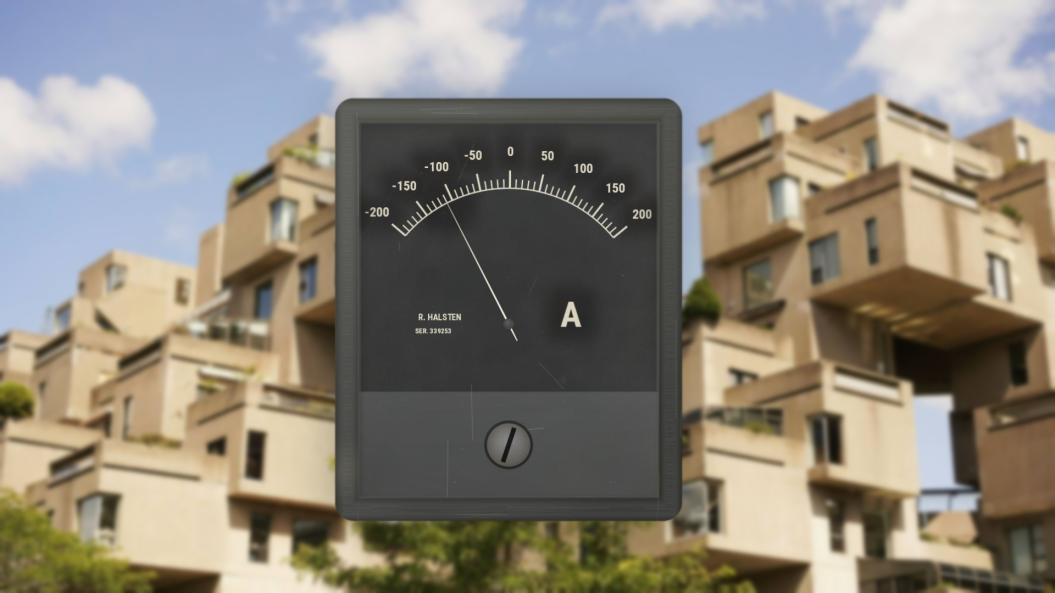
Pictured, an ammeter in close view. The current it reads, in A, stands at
-110 A
